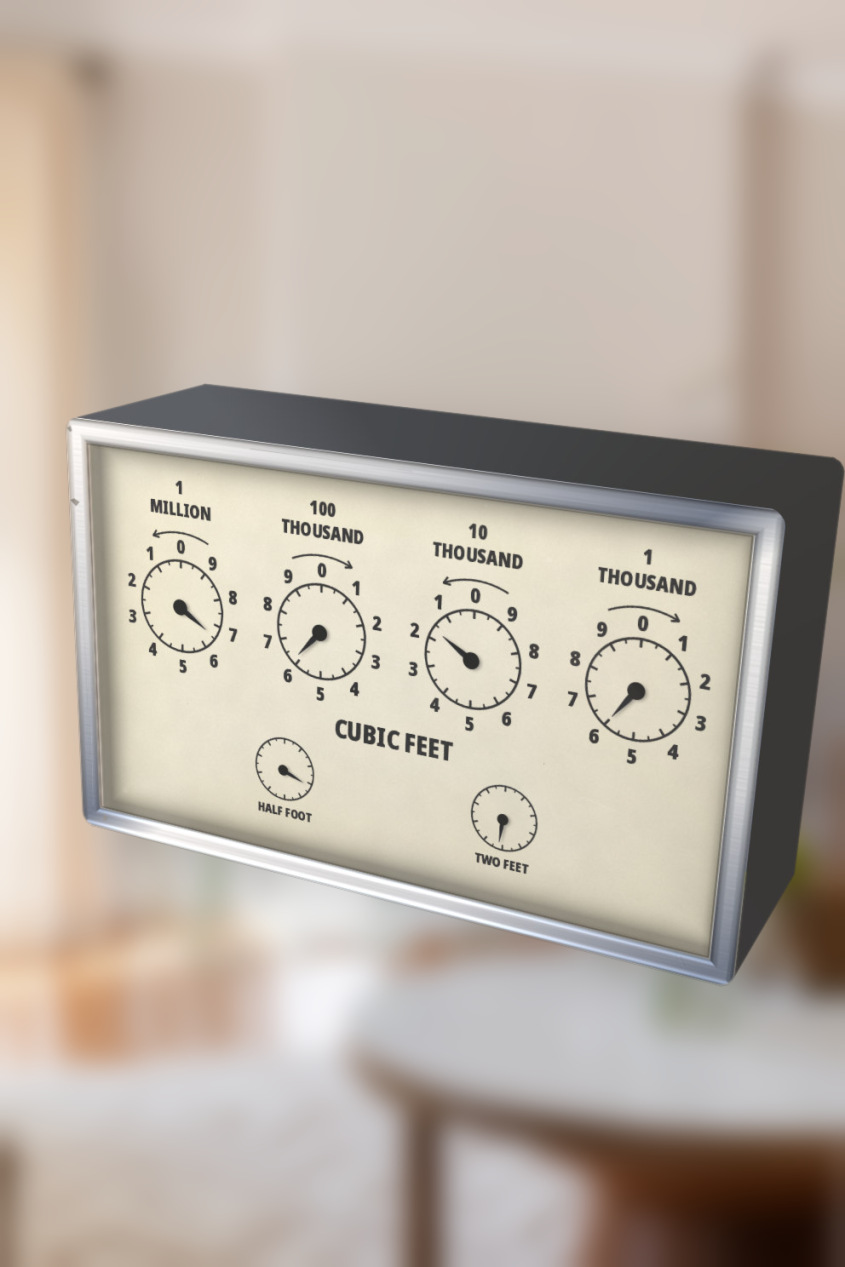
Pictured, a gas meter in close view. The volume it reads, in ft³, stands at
661600 ft³
